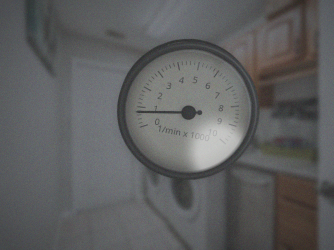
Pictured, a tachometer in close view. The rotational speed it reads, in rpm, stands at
800 rpm
